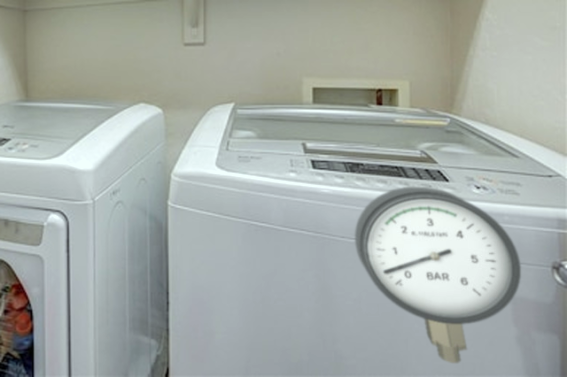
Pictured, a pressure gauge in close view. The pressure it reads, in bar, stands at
0.4 bar
